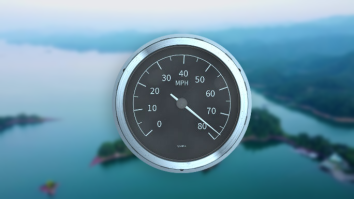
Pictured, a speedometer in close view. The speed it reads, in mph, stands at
77.5 mph
